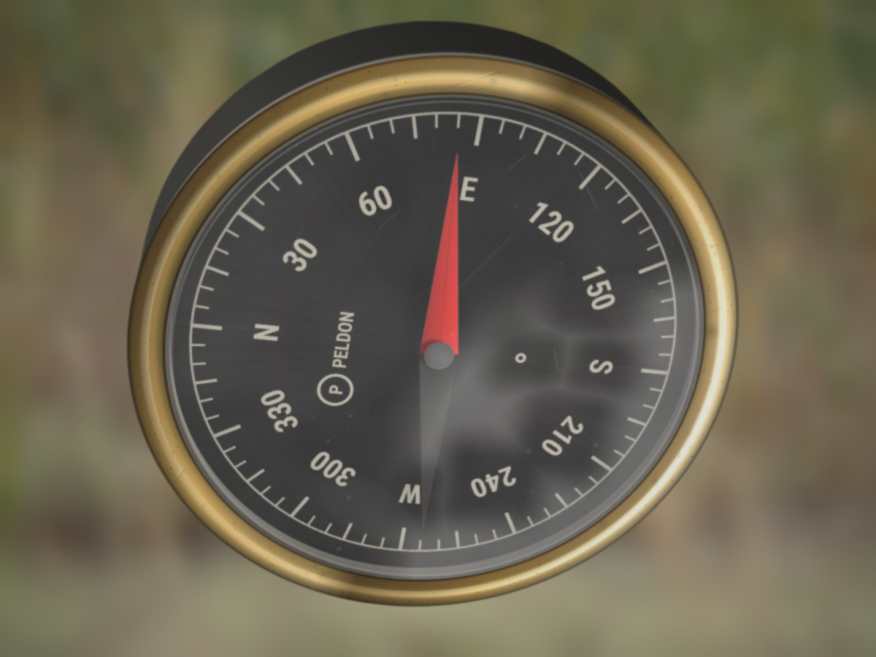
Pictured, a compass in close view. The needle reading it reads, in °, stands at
85 °
